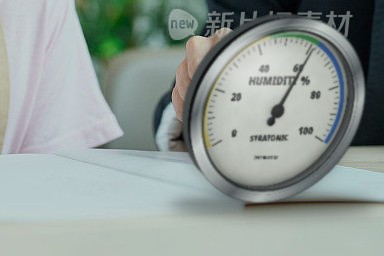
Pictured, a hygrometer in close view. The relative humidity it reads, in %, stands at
60 %
